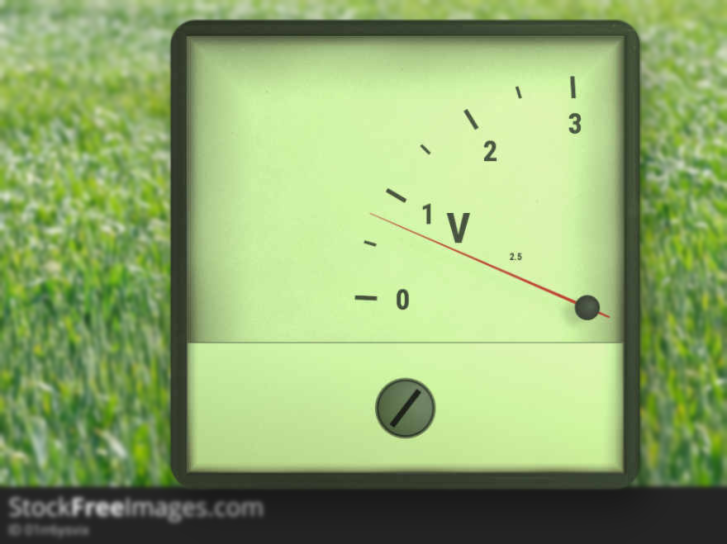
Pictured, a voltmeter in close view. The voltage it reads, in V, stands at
0.75 V
